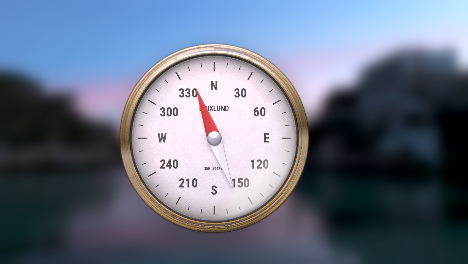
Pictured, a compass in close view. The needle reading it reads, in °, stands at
340 °
